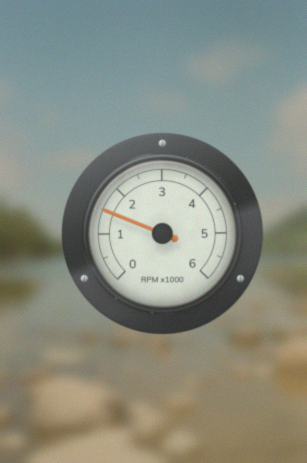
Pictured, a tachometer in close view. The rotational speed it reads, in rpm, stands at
1500 rpm
